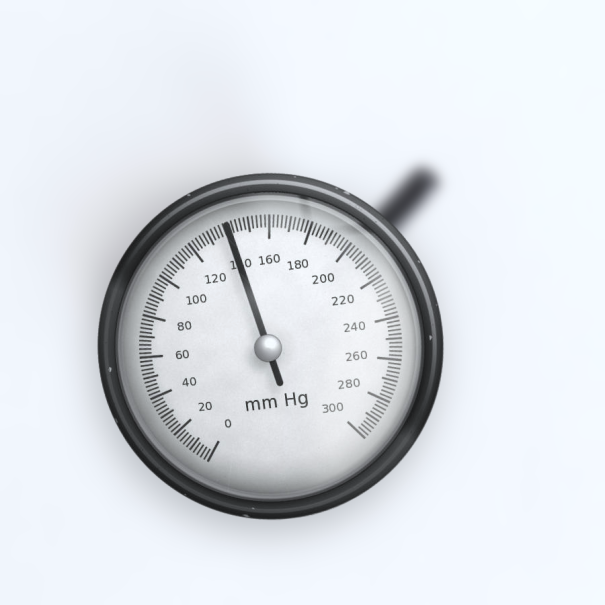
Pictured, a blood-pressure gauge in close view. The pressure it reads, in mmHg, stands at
140 mmHg
